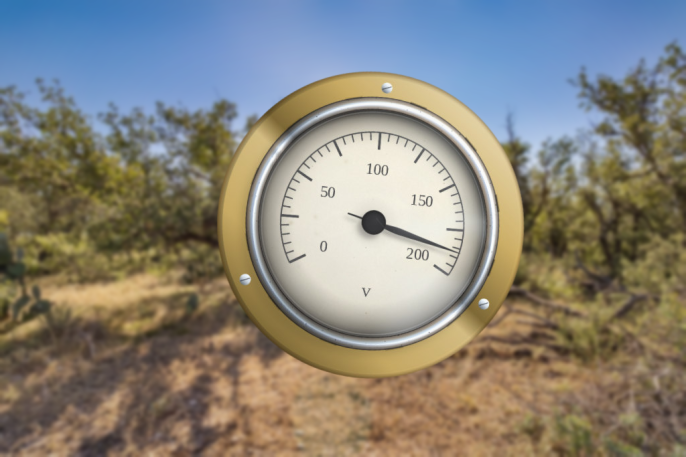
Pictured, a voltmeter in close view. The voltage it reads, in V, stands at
187.5 V
